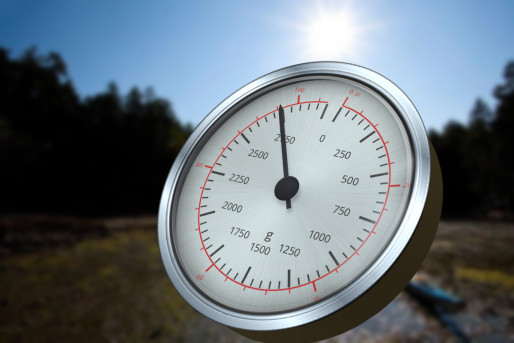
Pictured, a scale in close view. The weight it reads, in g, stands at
2750 g
